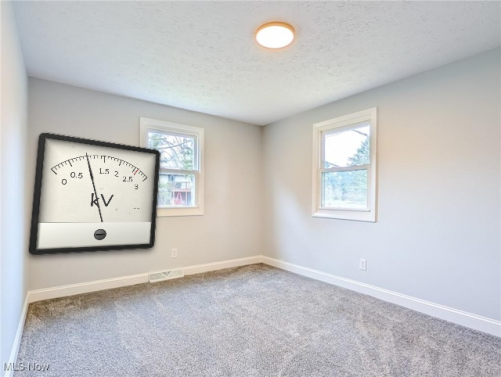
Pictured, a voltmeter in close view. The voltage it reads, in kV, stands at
1 kV
